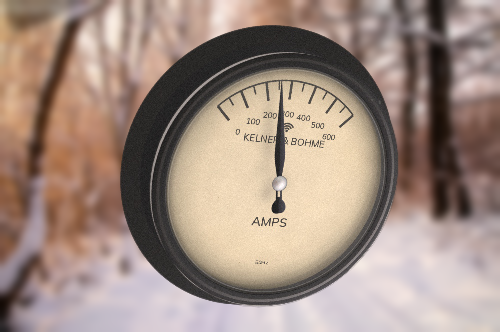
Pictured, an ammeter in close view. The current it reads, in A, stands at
250 A
